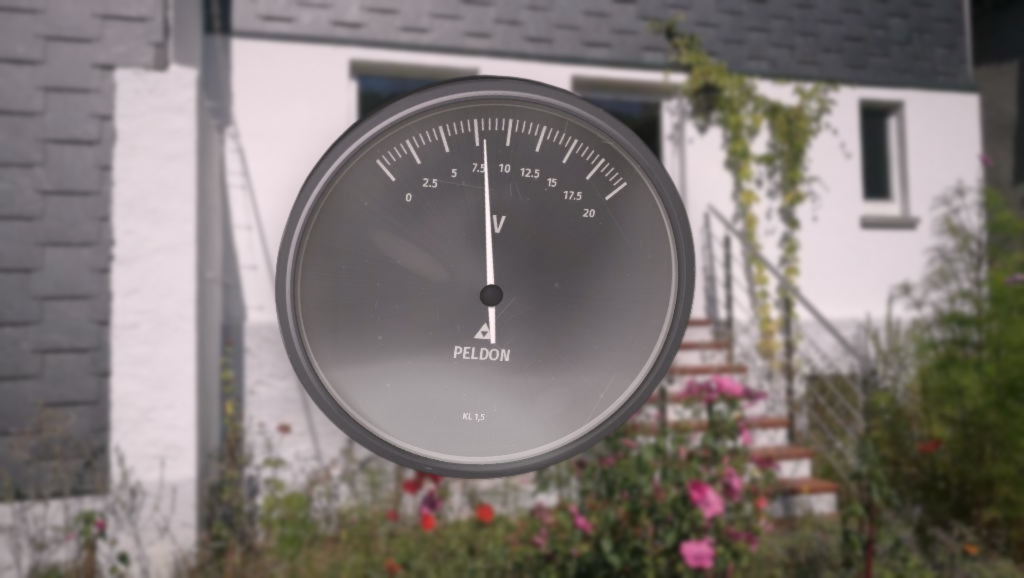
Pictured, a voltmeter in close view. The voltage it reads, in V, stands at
8 V
